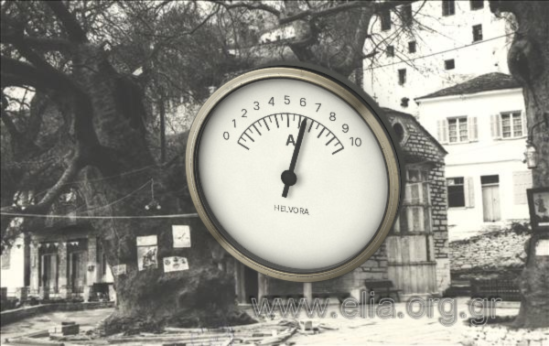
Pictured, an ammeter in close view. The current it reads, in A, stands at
6.5 A
